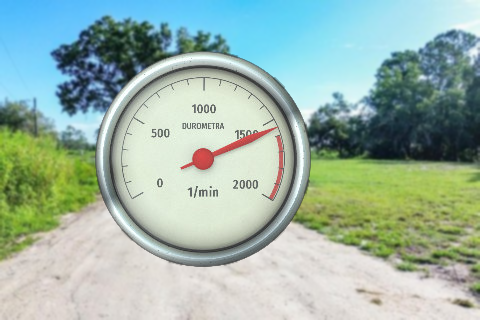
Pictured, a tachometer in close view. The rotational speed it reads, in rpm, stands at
1550 rpm
